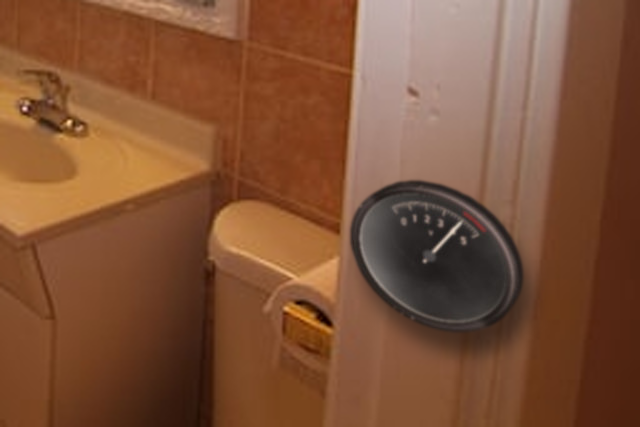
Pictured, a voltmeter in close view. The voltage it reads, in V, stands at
4 V
